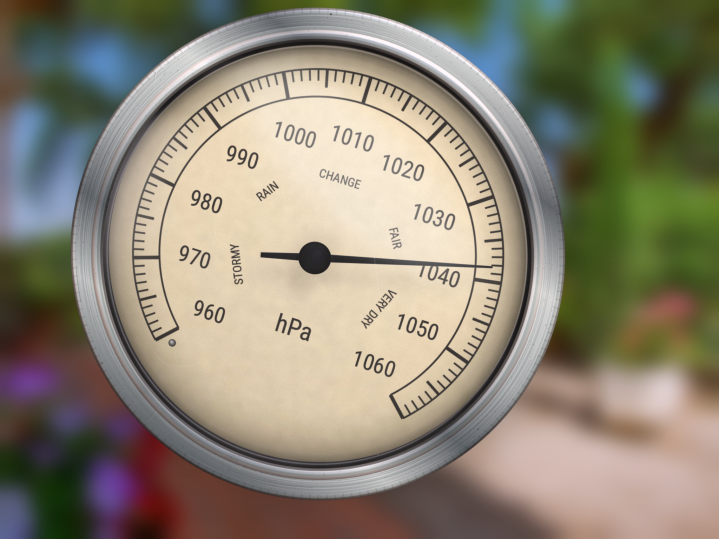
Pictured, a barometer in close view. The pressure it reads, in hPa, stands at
1038 hPa
